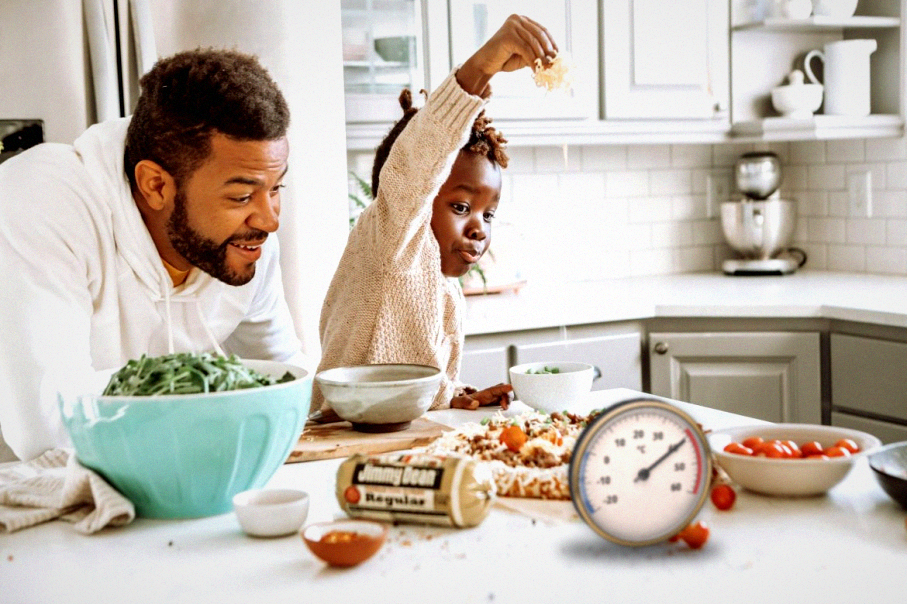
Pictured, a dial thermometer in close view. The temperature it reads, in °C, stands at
40 °C
